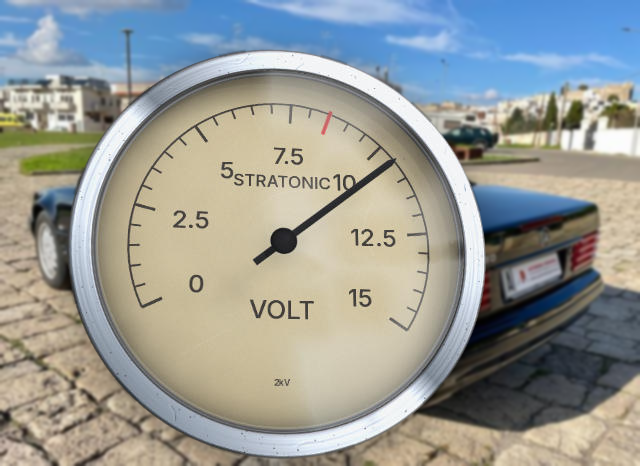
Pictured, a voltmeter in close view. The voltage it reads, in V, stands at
10.5 V
